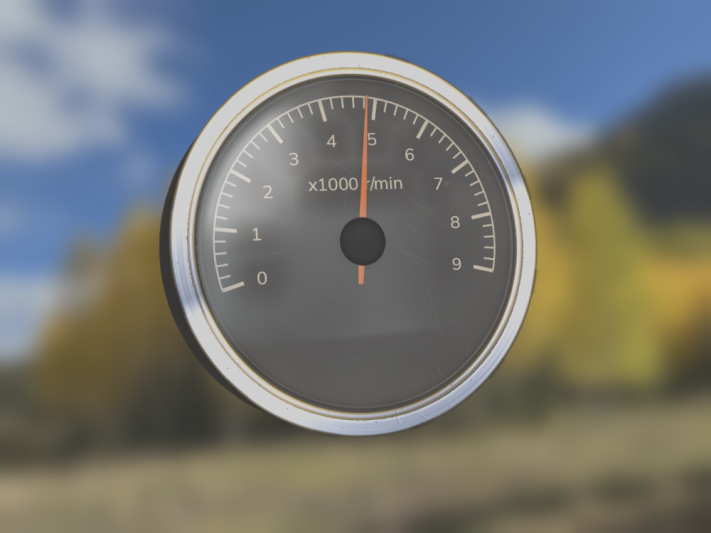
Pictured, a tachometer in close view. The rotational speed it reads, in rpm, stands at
4800 rpm
